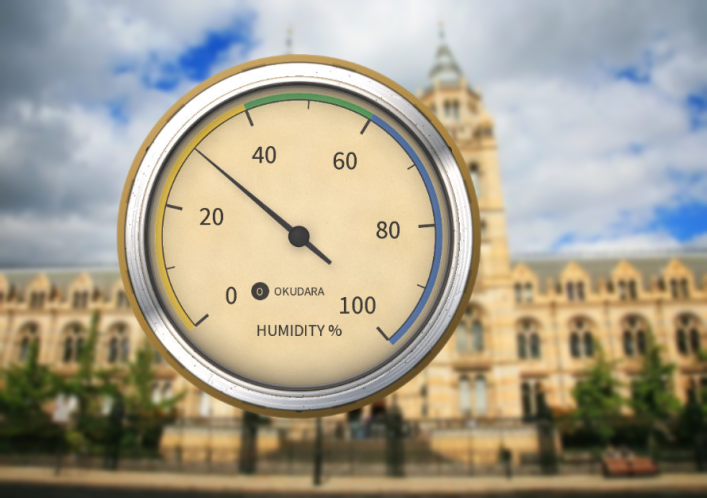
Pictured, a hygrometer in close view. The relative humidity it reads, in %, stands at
30 %
